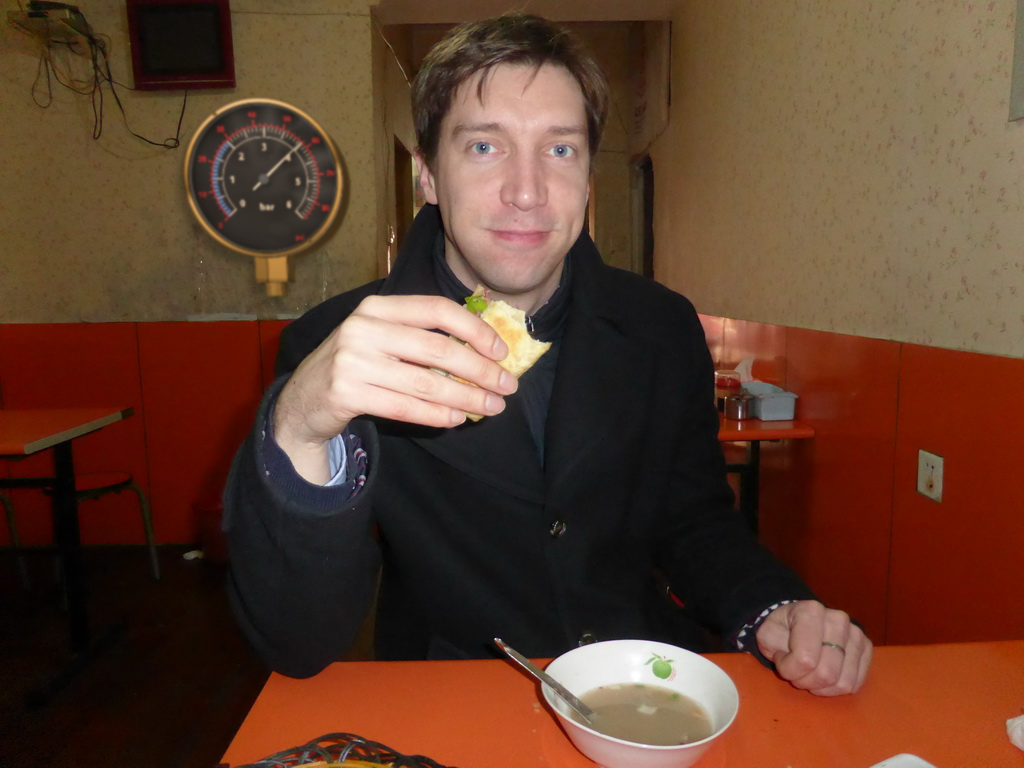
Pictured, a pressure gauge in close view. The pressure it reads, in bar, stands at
4 bar
